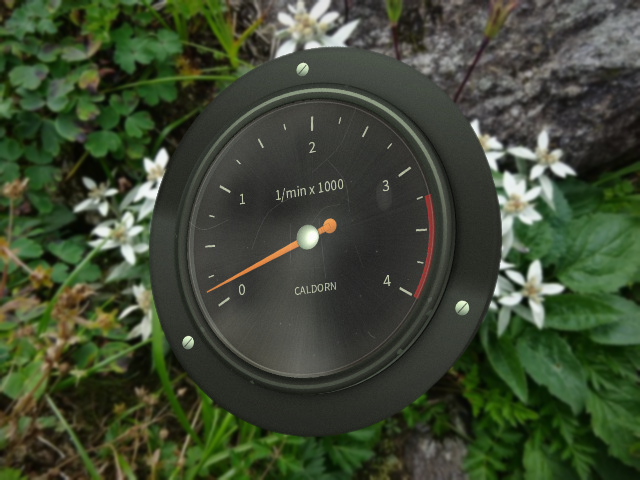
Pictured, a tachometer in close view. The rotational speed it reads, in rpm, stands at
125 rpm
